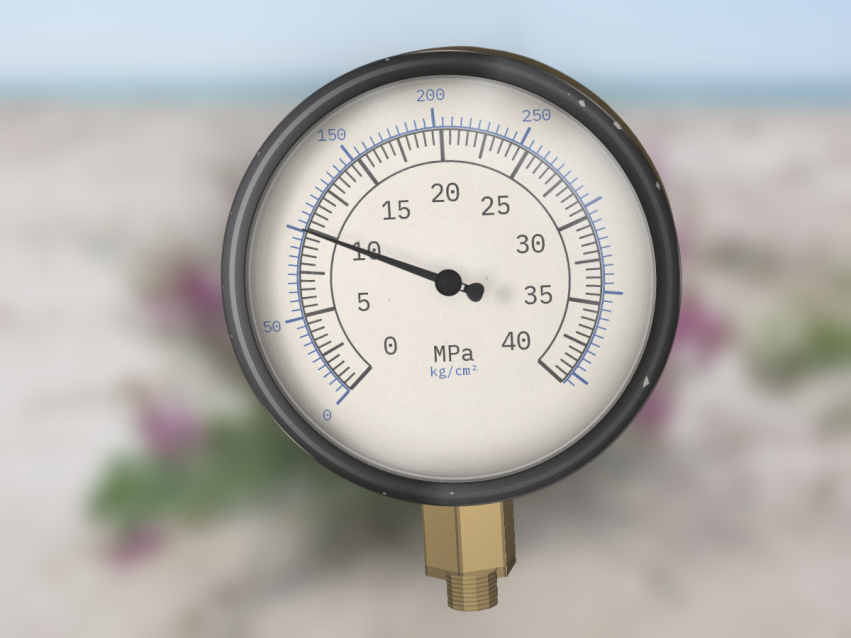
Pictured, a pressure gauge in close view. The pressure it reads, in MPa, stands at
10 MPa
